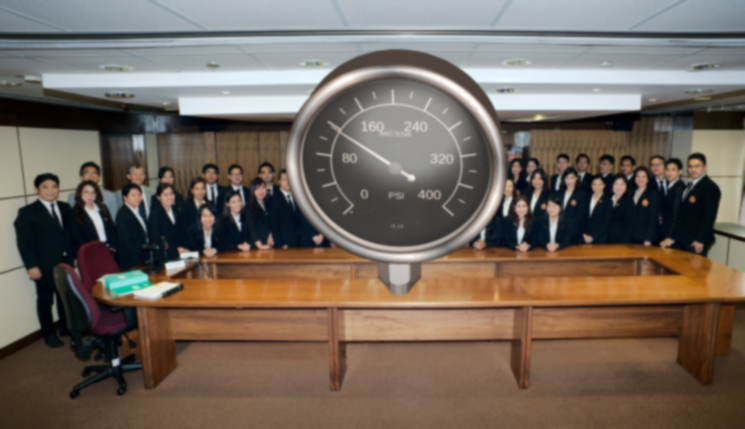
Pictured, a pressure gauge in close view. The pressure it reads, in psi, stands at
120 psi
